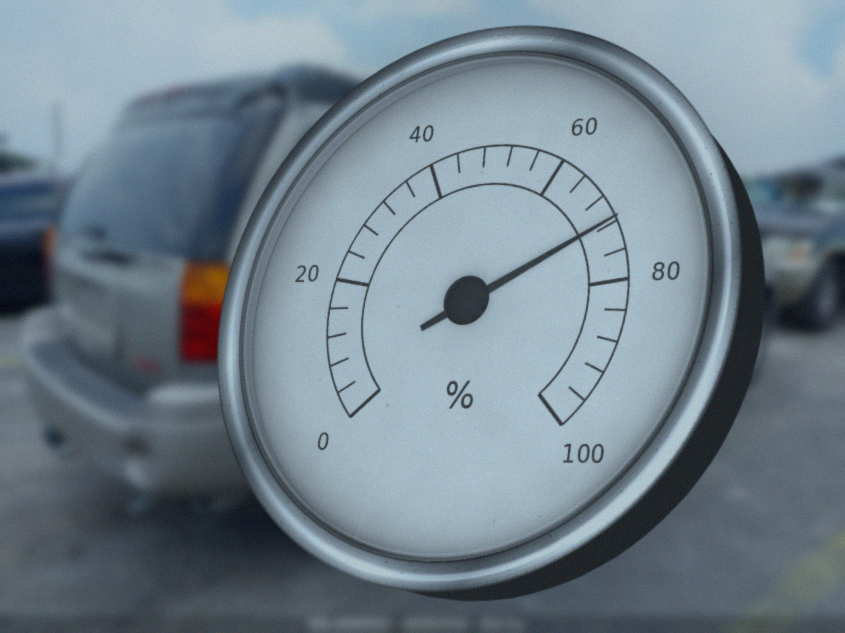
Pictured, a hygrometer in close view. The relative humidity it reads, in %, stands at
72 %
